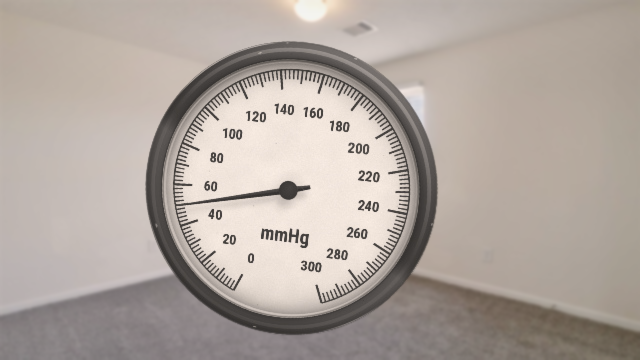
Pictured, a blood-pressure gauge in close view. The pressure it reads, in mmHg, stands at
50 mmHg
